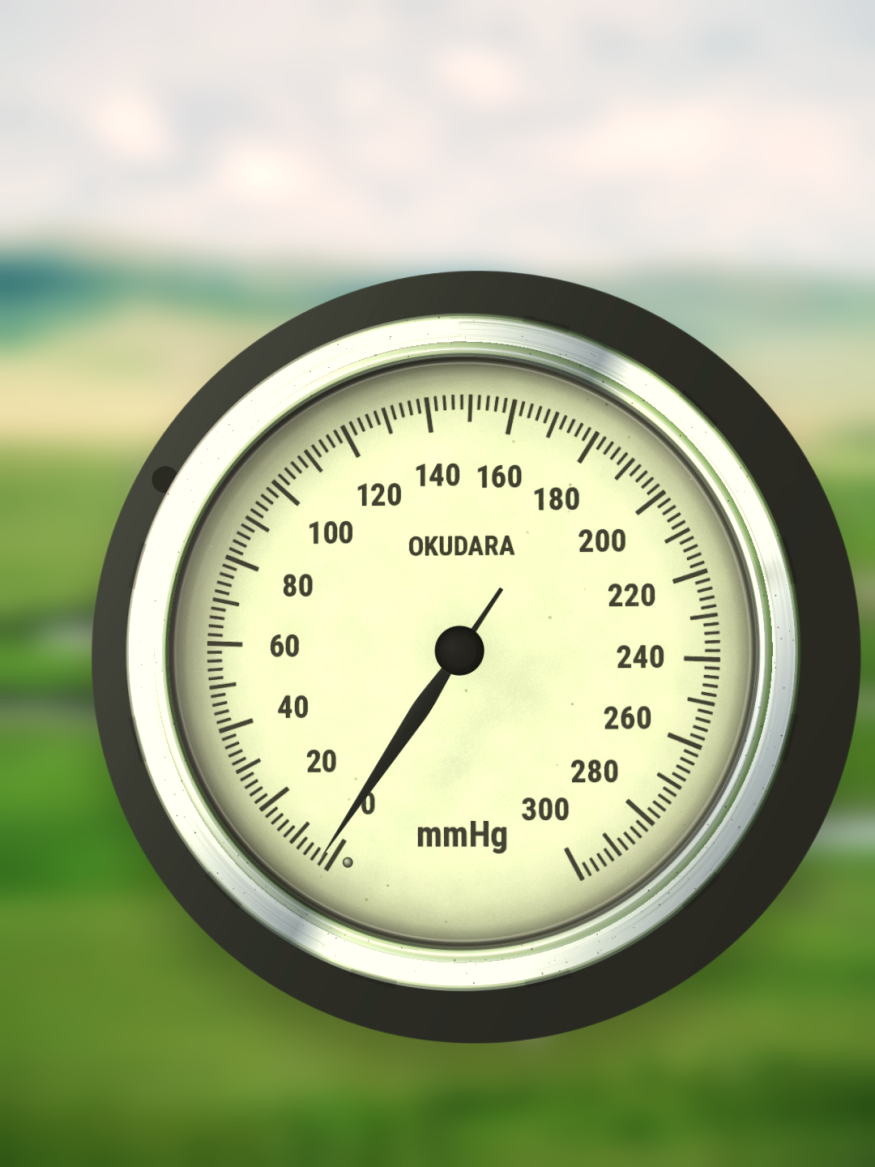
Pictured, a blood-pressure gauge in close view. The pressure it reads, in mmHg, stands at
2 mmHg
